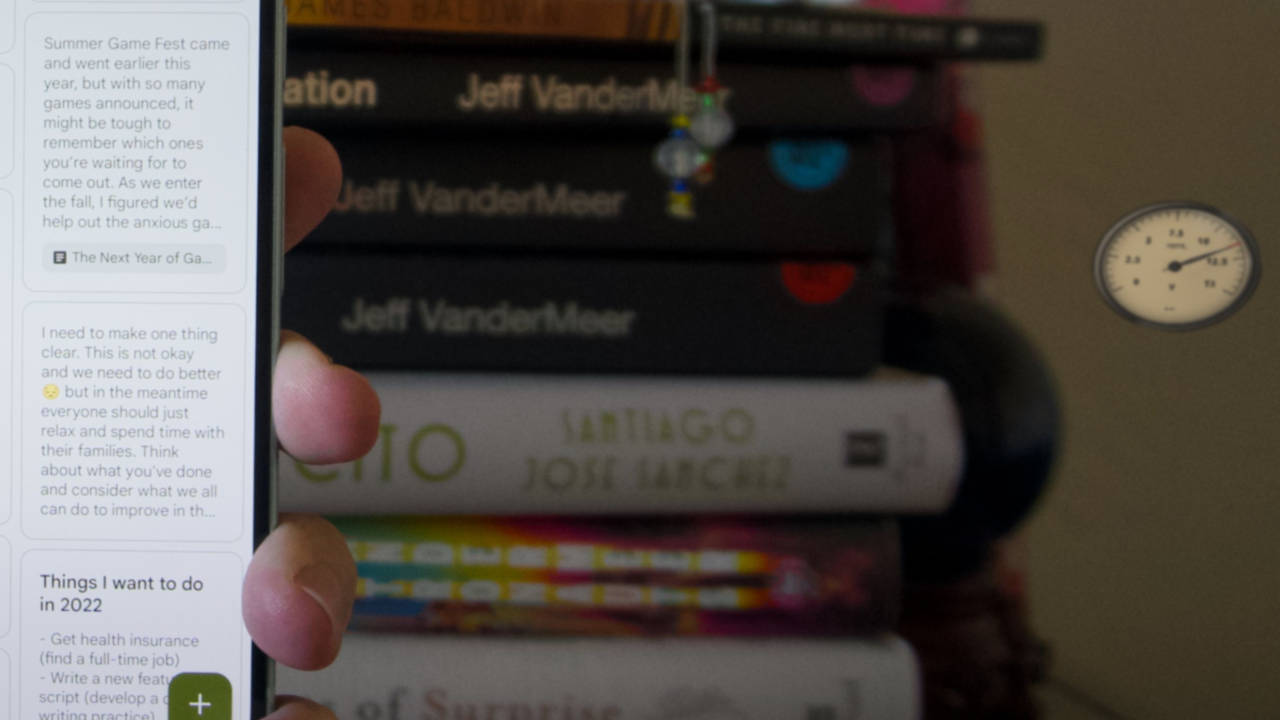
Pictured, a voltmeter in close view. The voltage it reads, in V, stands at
11.5 V
